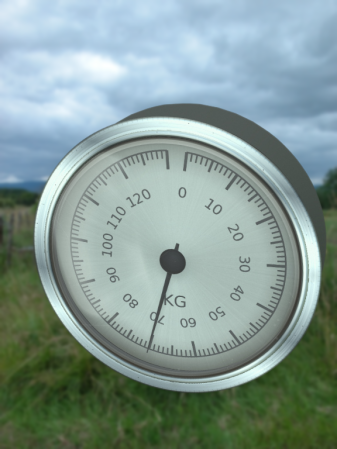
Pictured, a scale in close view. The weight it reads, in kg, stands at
70 kg
